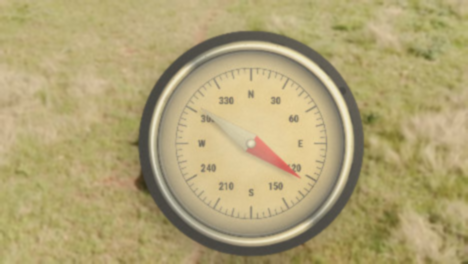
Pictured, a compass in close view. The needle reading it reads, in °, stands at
125 °
